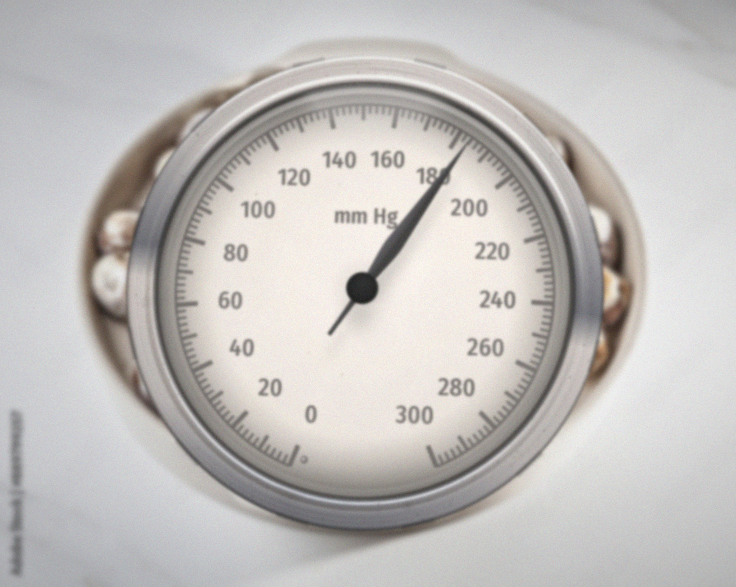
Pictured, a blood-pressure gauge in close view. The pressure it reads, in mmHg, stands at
184 mmHg
